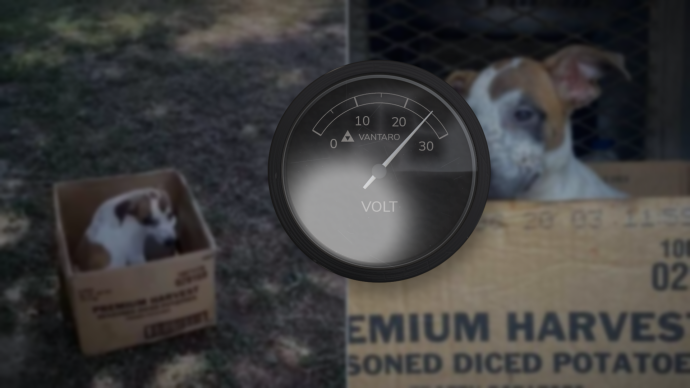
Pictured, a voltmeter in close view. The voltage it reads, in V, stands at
25 V
